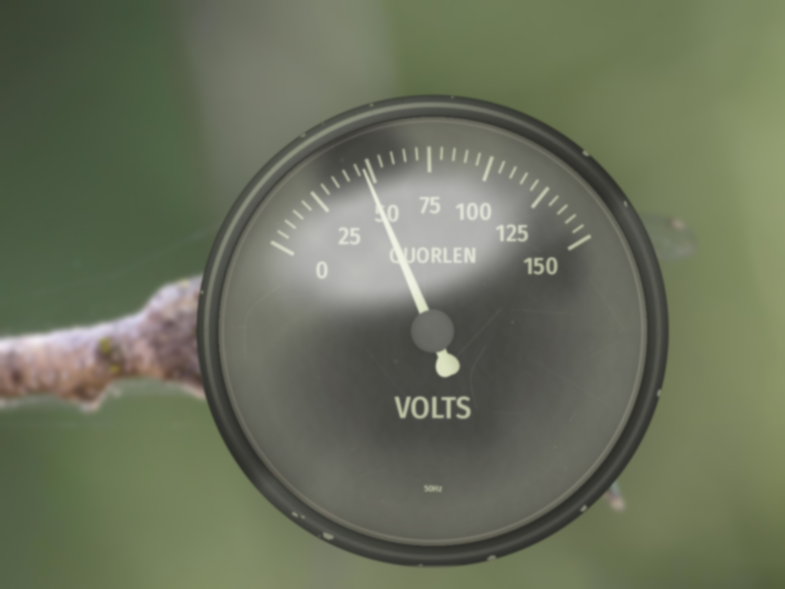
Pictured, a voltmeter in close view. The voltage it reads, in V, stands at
47.5 V
